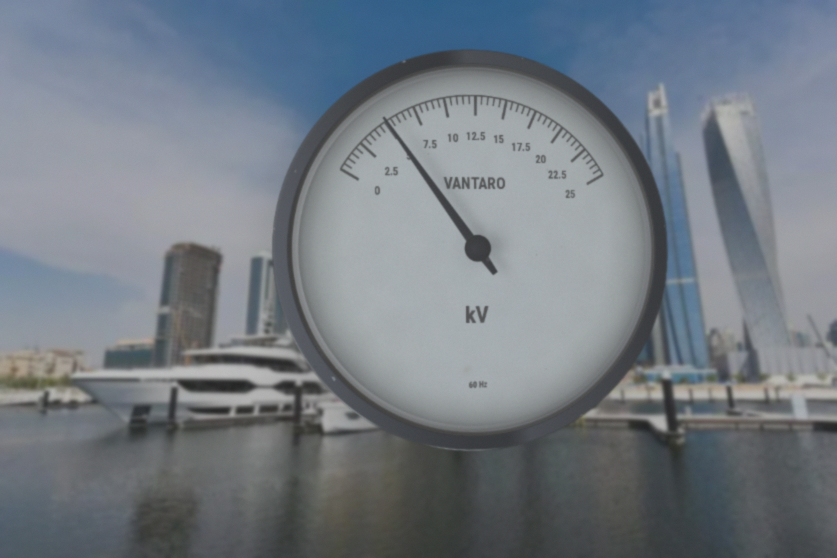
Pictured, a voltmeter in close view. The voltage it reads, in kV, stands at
5 kV
